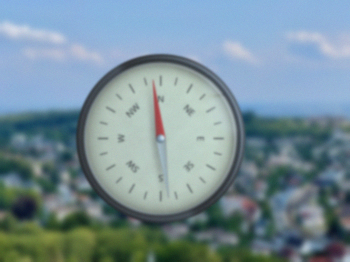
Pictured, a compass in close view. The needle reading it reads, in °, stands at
352.5 °
